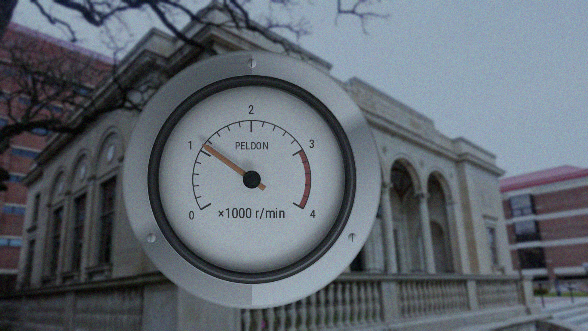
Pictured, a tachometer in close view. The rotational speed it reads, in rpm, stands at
1100 rpm
